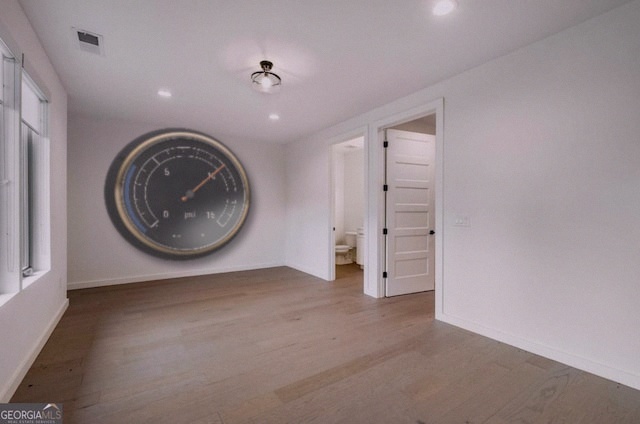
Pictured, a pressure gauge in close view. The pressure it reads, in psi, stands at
10 psi
